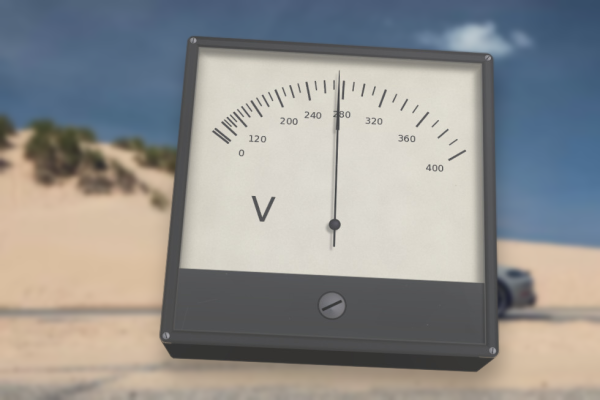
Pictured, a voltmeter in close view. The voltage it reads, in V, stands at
275 V
